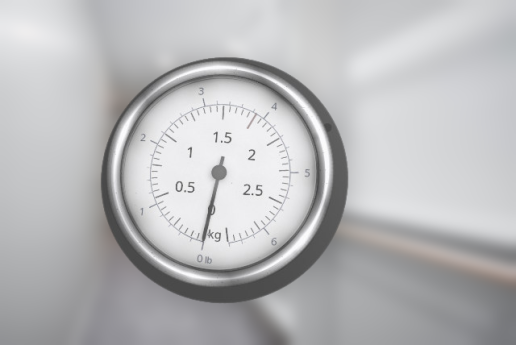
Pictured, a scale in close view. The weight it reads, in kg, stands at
0 kg
